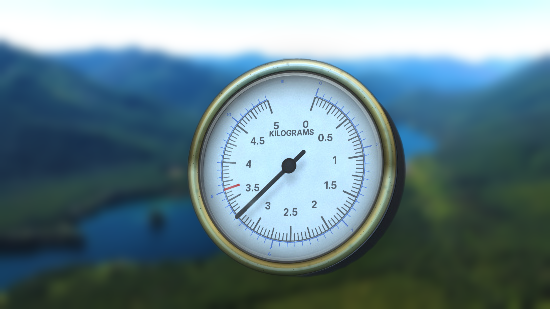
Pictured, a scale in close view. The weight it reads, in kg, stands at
3.25 kg
